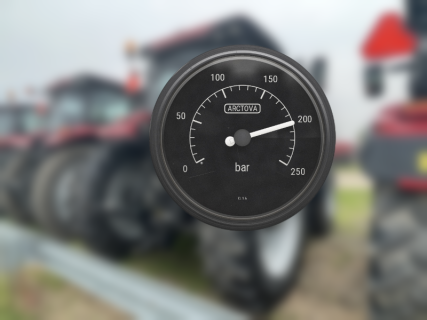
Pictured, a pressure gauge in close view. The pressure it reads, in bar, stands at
200 bar
